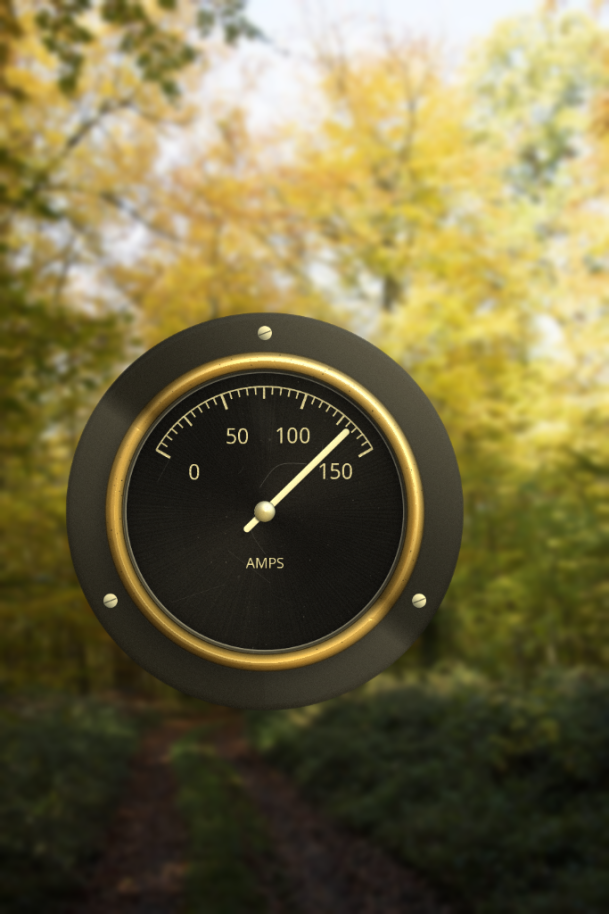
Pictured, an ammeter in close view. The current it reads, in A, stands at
132.5 A
